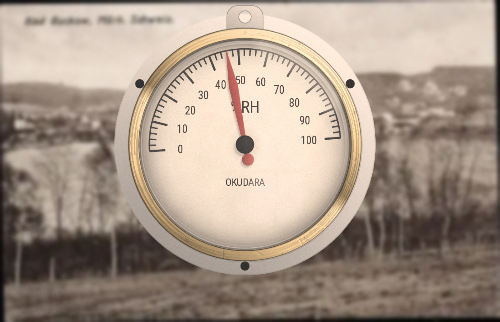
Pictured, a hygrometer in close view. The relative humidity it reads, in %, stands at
46 %
